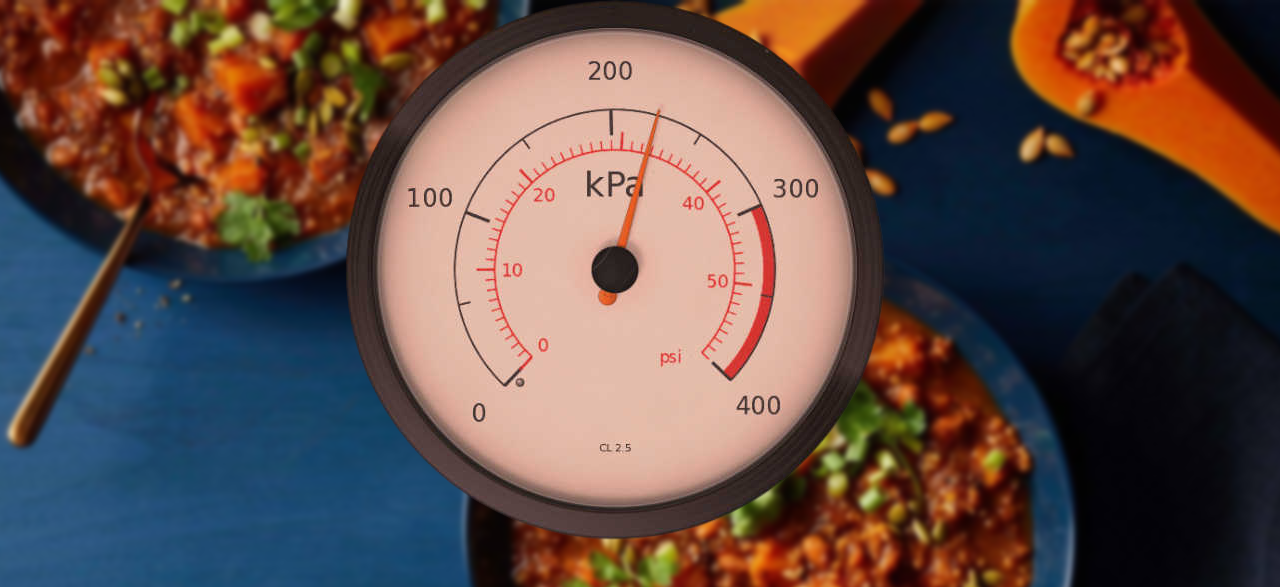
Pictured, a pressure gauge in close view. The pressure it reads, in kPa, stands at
225 kPa
